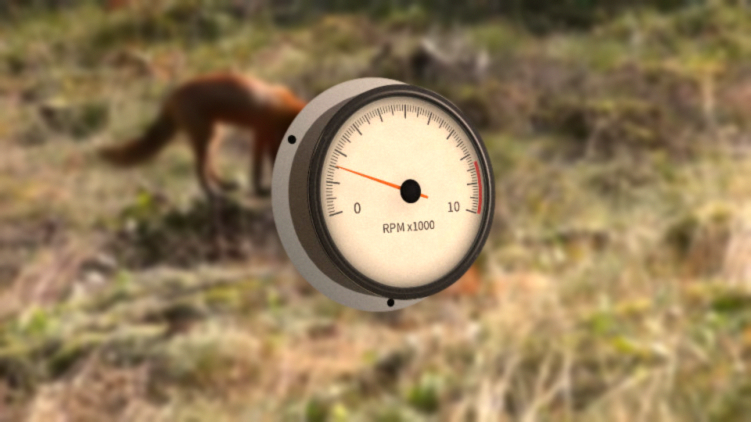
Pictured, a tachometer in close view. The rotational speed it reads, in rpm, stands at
1500 rpm
